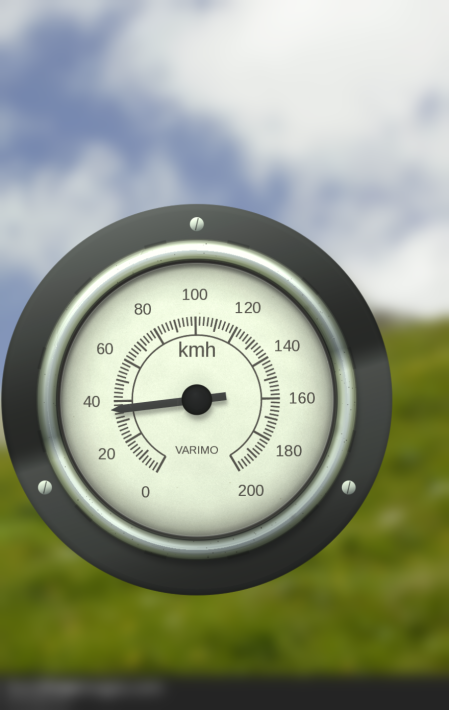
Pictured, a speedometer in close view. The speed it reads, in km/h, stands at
36 km/h
